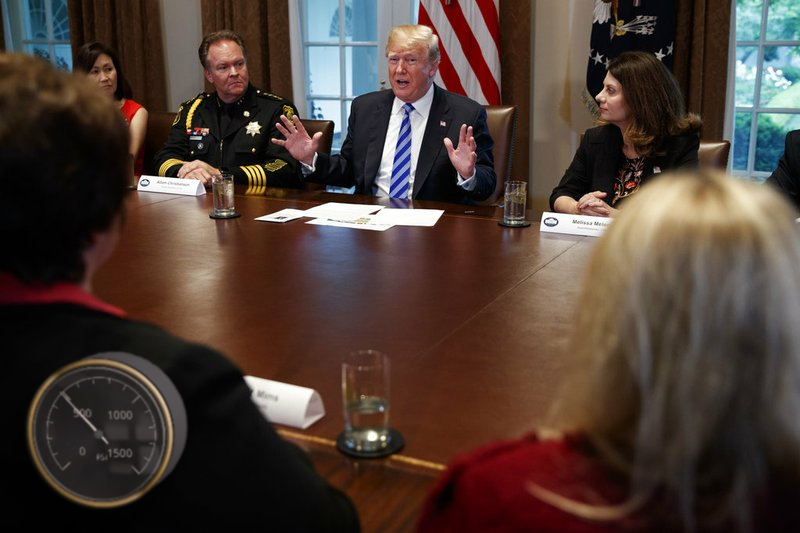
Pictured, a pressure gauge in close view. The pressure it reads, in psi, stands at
500 psi
